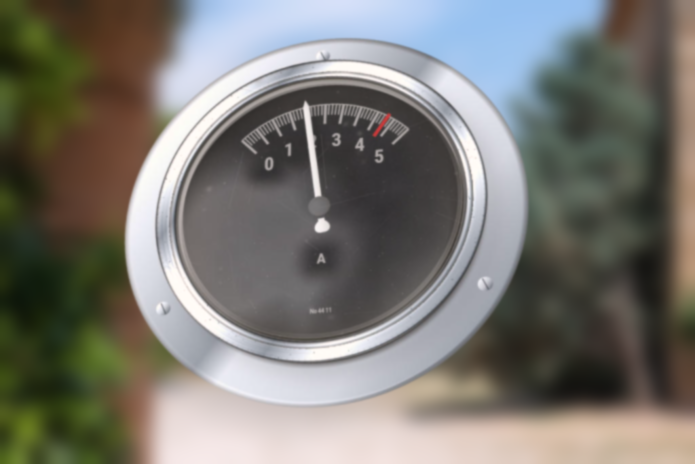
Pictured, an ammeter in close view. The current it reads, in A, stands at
2 A
